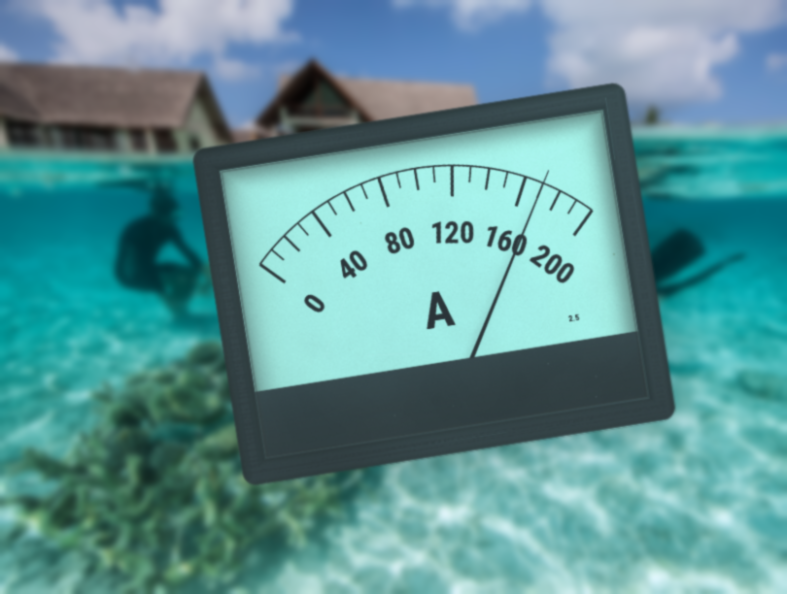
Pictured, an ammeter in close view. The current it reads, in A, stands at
170 A
